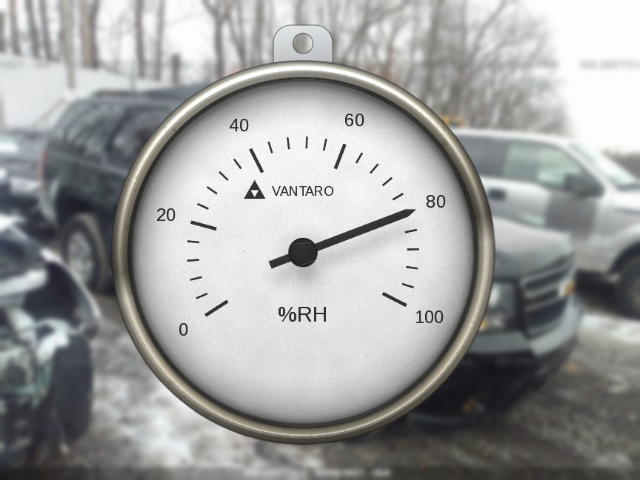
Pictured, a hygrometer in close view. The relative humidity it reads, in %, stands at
80 %
